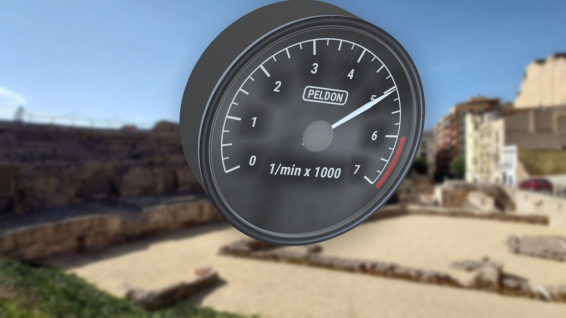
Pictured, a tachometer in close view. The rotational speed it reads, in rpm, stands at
5000 rpm
